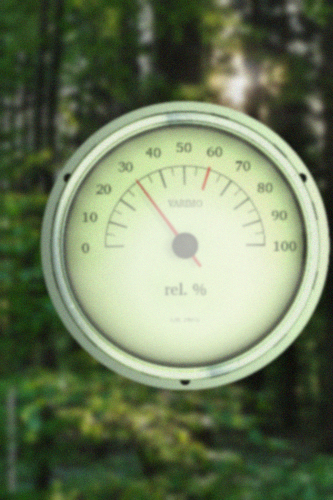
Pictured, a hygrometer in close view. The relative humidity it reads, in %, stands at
30 %
